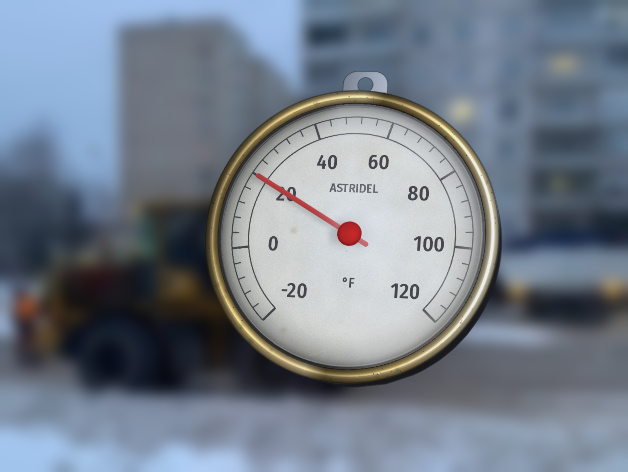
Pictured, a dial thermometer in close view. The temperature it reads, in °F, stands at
20 °F
